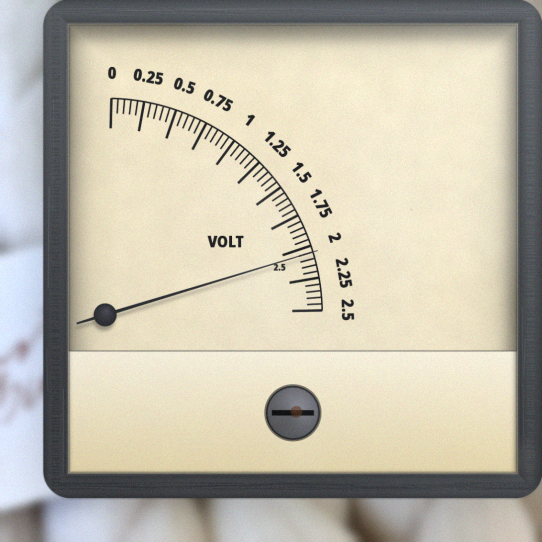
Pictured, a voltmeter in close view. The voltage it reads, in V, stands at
2.05 V
